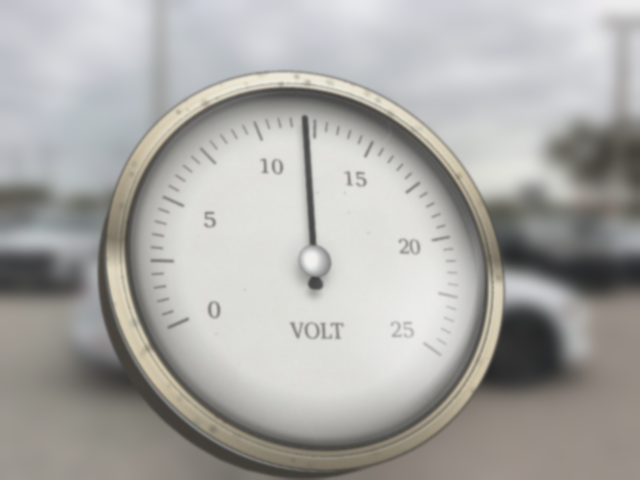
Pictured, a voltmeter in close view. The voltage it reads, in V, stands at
12 V
